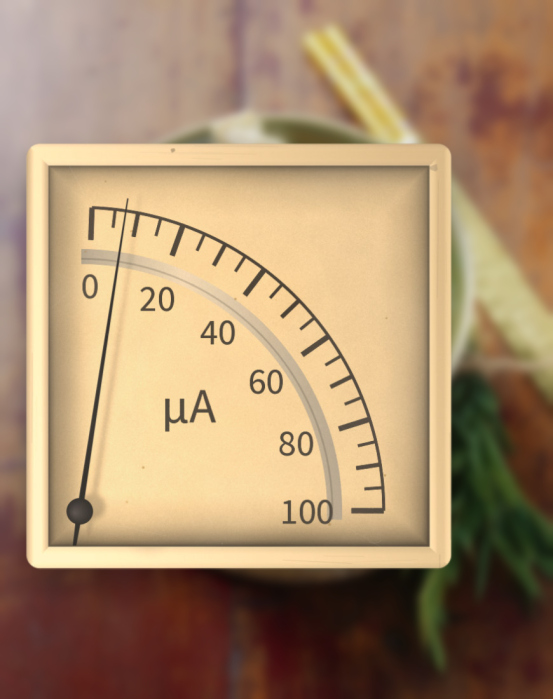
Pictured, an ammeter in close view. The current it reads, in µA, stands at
7.5 µA
